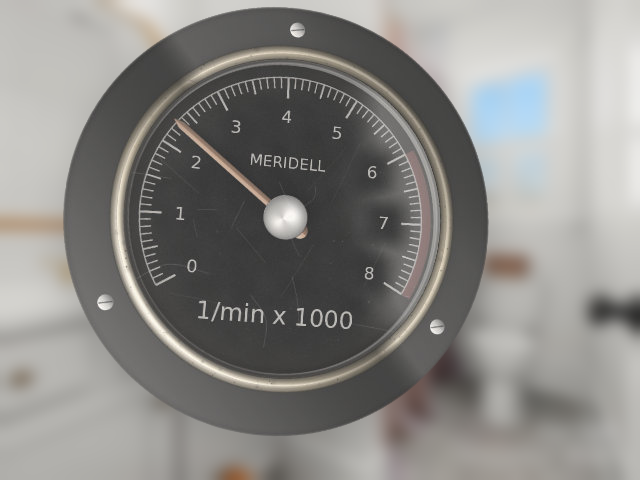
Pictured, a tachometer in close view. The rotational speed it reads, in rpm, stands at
2300 rpm
